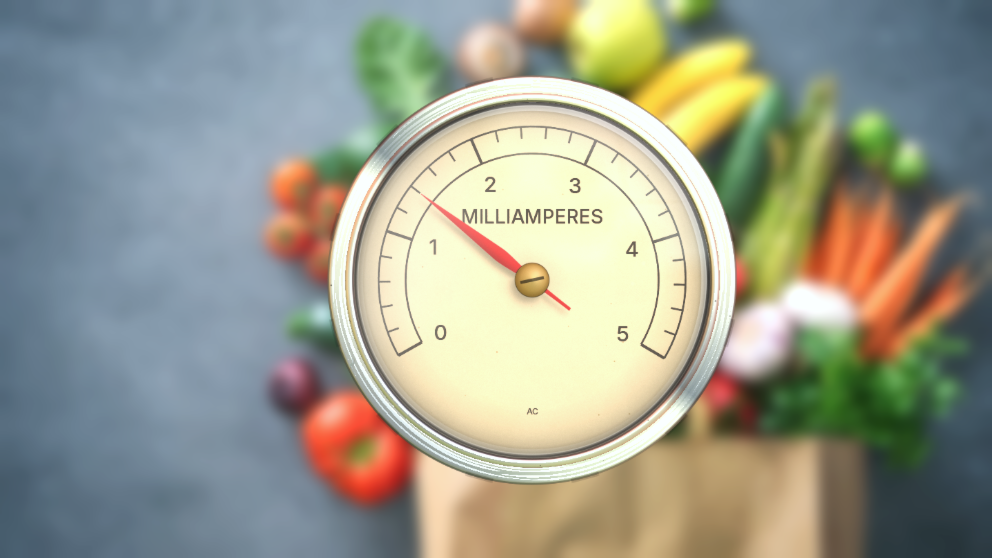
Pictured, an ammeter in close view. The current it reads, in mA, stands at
1.4 mA
